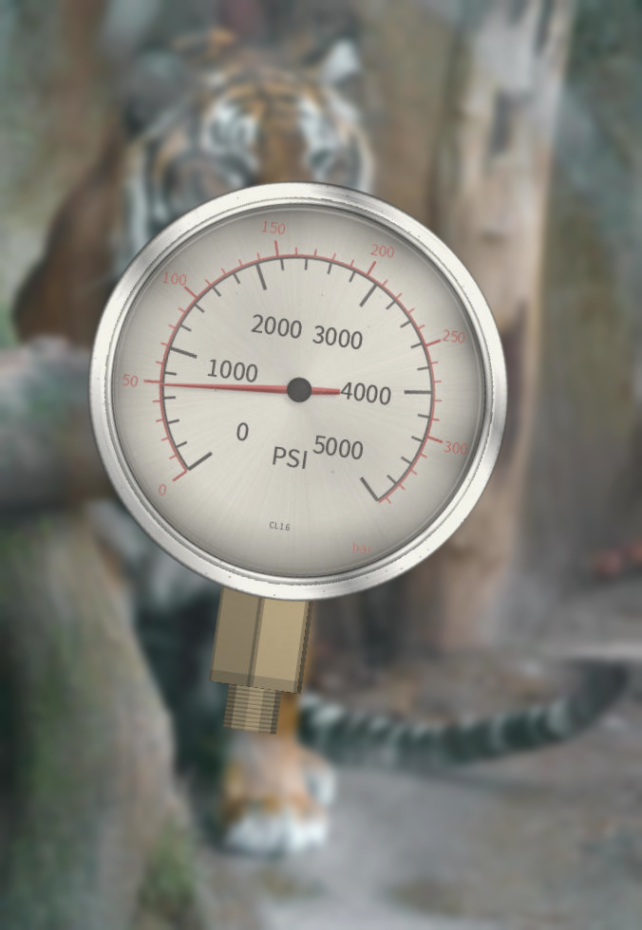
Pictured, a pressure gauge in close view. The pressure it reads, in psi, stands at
700 psi
